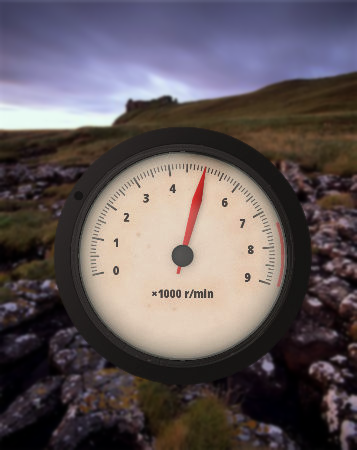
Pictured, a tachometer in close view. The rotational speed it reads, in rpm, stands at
5000 rpm
